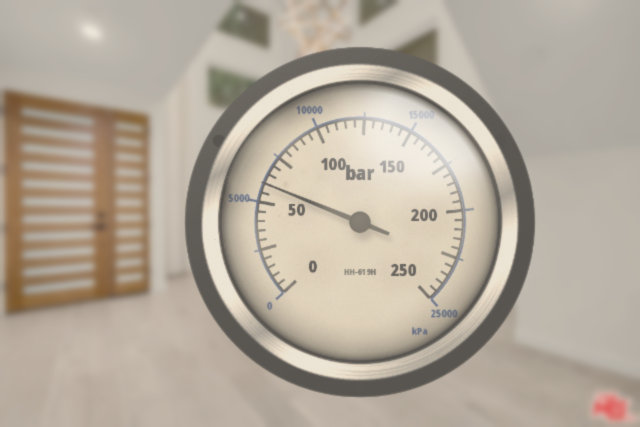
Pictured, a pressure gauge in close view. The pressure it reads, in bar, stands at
60 bar
